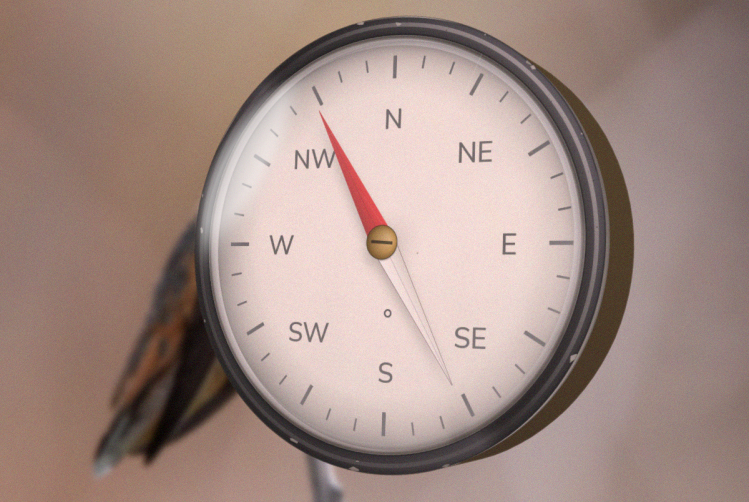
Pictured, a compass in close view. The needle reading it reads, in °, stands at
330 °
